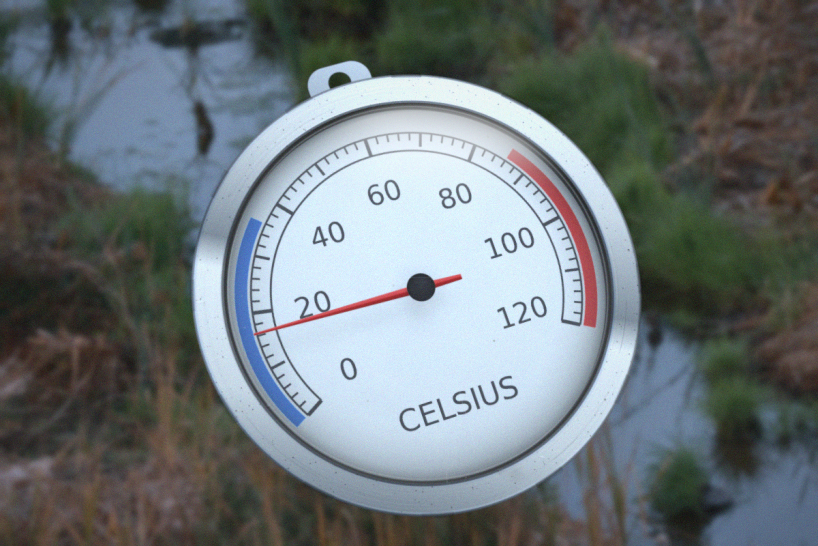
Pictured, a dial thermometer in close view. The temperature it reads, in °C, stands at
16 °C
